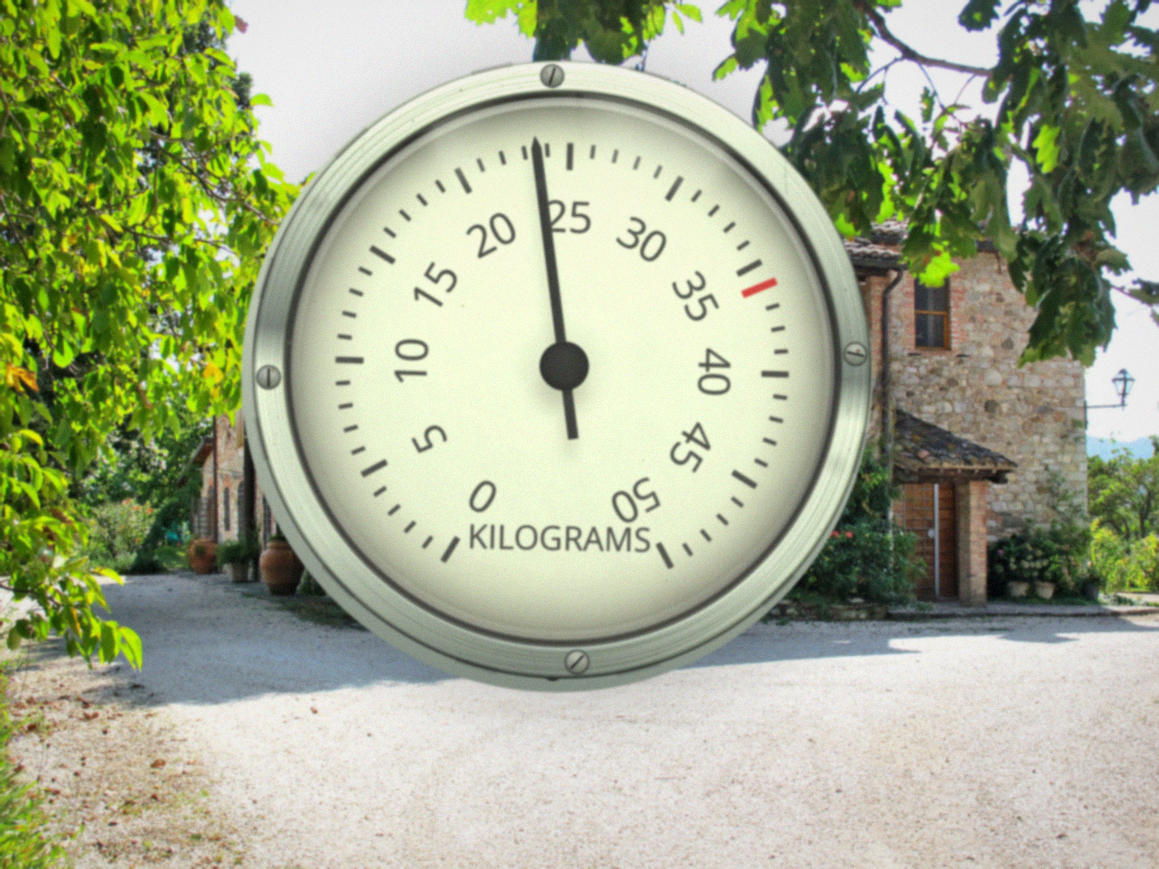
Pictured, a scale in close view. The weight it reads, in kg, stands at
23.5 kg
